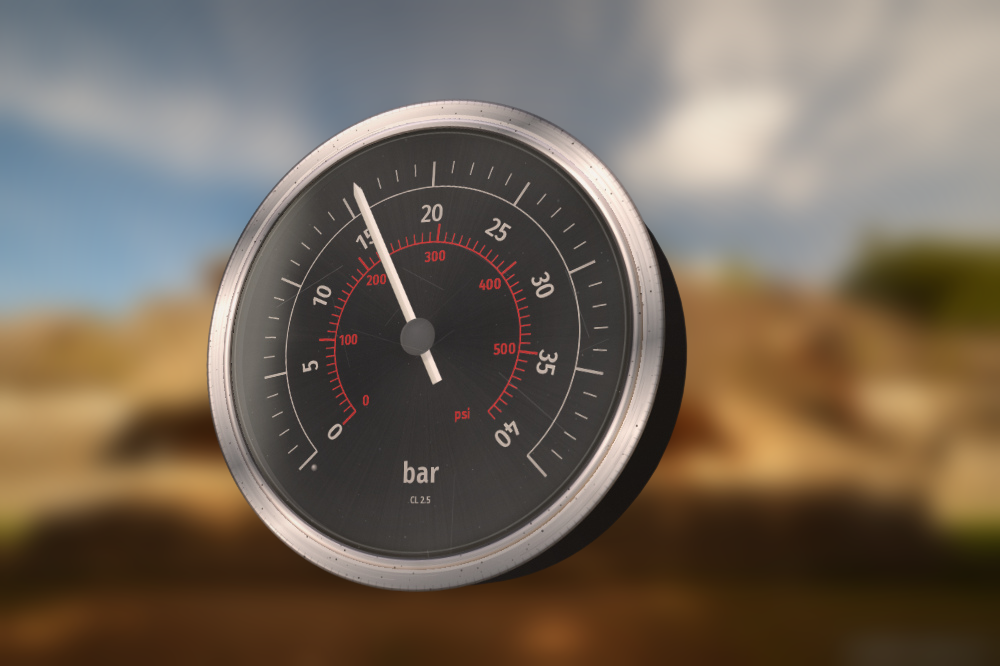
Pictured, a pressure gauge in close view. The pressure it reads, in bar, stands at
16 bar
